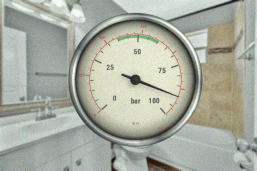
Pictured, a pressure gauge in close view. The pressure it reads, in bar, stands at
90 bar
